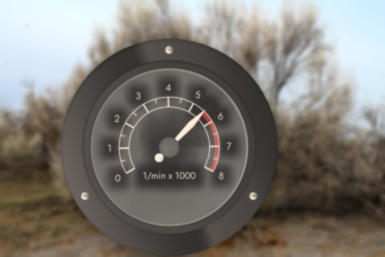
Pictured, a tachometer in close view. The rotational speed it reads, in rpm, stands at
5500 rpm
